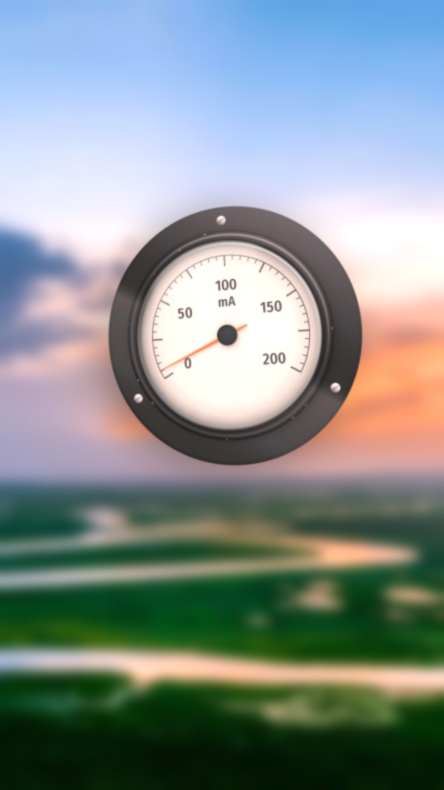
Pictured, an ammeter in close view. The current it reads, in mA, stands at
5 mA
